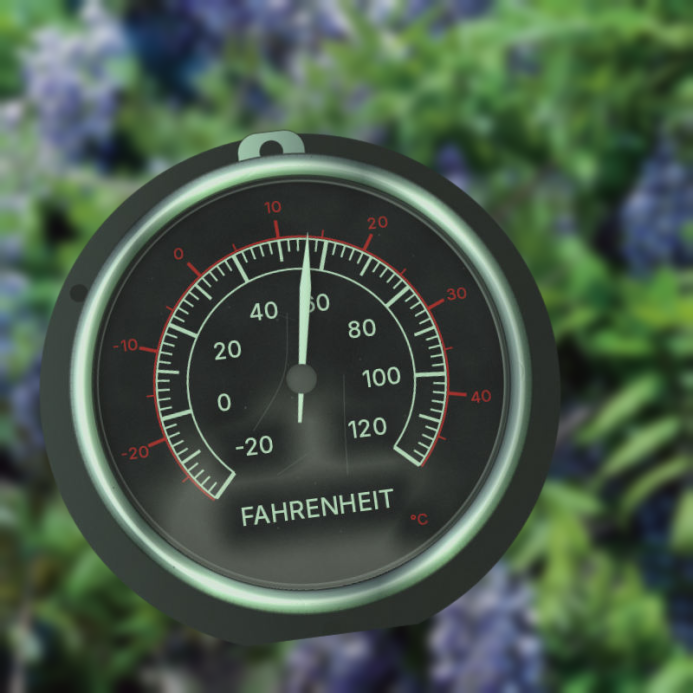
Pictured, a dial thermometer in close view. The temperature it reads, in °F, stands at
56 °F
